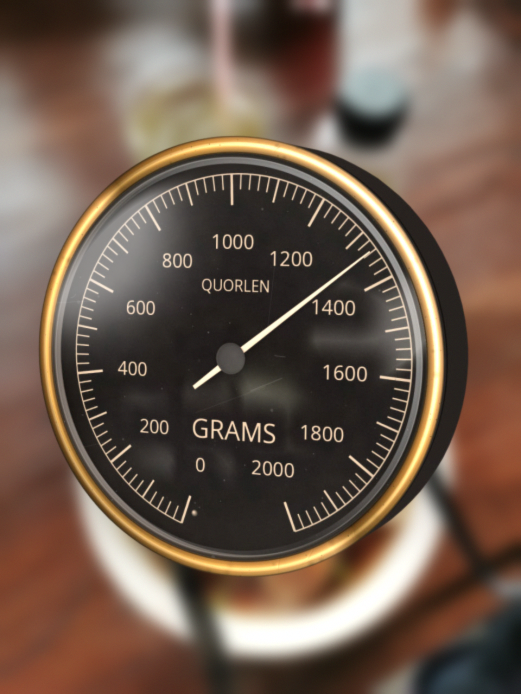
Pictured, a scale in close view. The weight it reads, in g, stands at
1340 g
